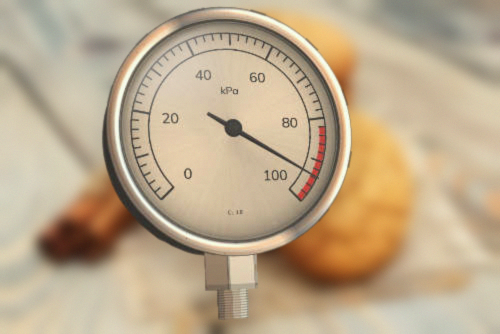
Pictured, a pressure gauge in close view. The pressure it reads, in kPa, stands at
94 kPa
